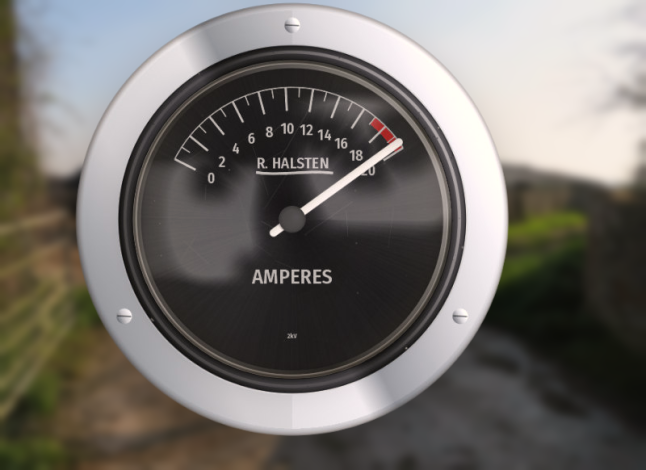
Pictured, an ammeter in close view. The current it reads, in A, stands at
19.5 A
